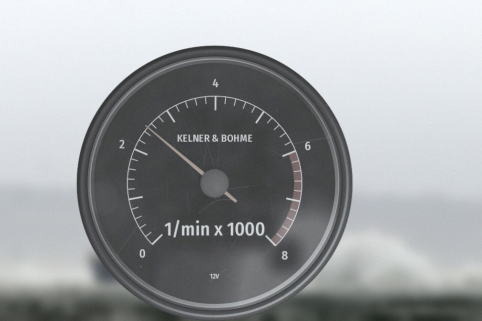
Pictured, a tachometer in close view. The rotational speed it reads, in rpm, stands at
2500 rpm
